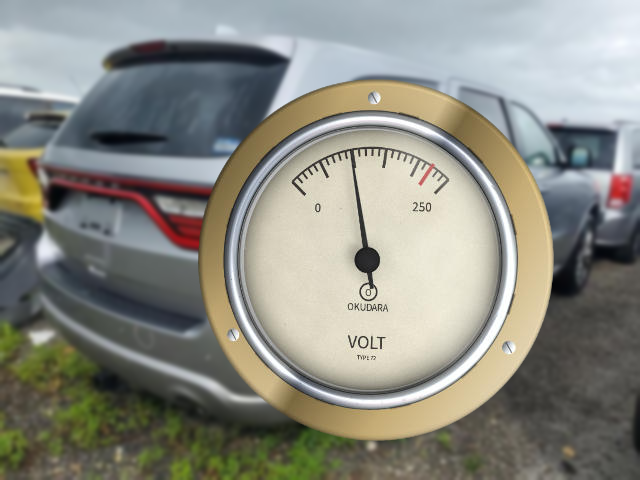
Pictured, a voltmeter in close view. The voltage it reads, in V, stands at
100 V
